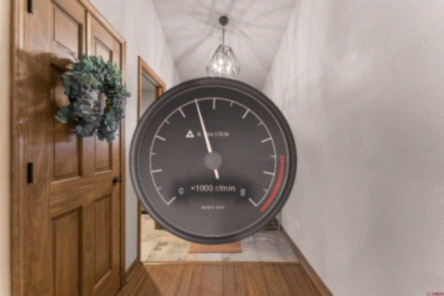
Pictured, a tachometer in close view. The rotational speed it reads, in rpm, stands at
3500 rpm
